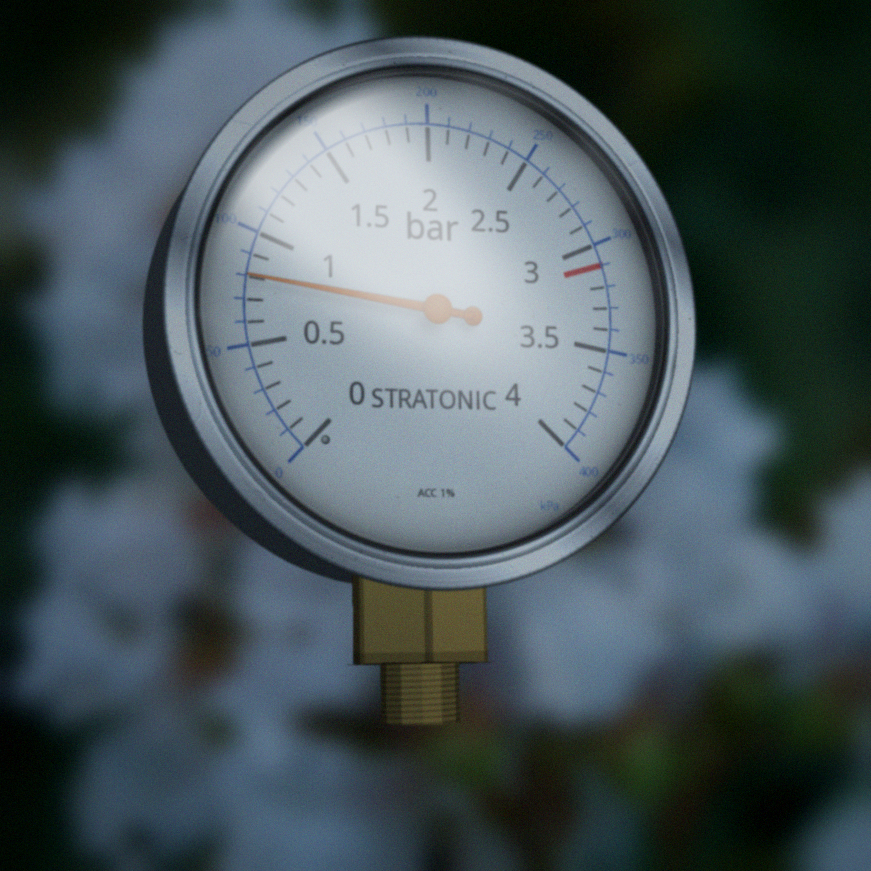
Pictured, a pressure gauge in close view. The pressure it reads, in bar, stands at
0.8 bar
